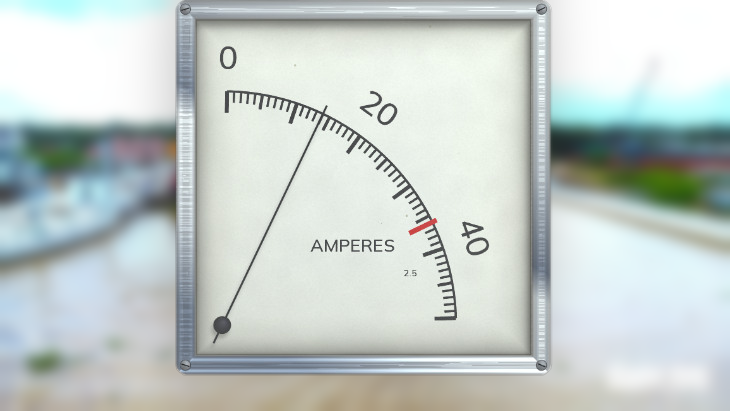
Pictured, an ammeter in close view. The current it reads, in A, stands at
14 A
